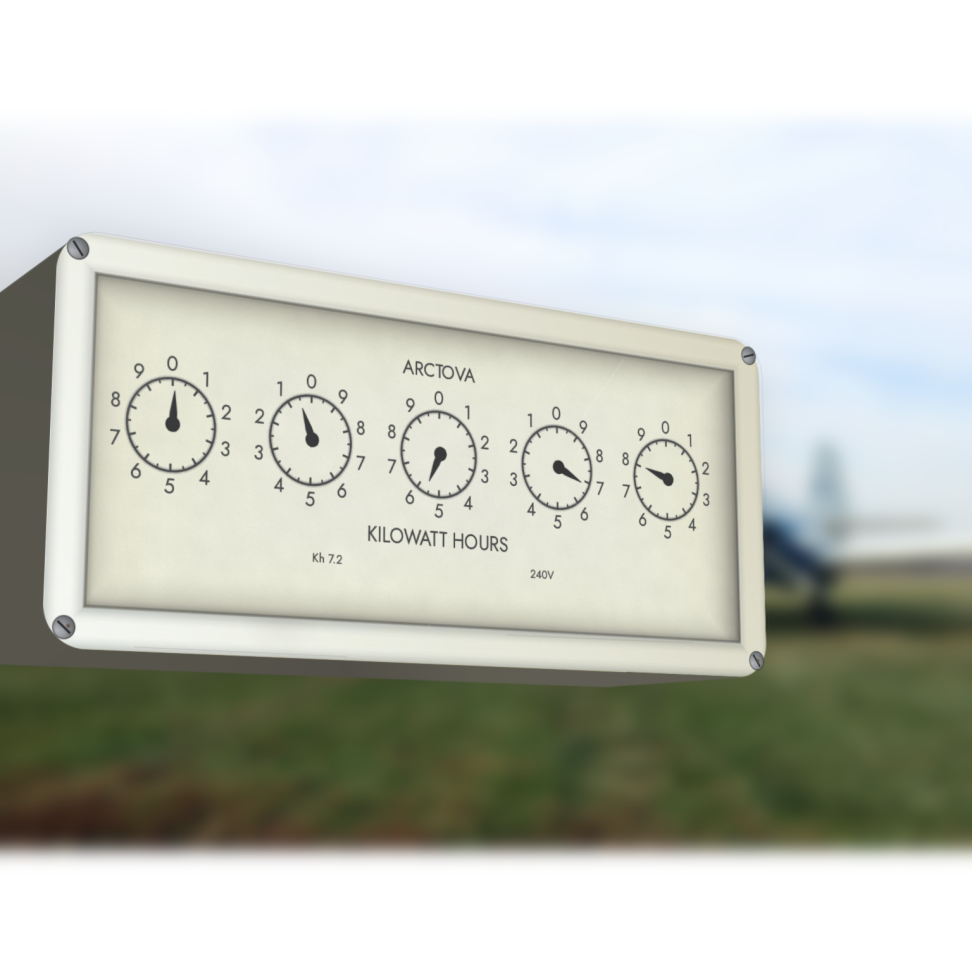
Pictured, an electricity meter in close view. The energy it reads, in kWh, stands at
568 kWh
